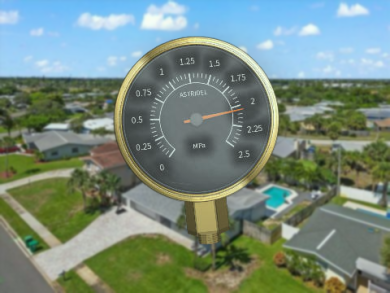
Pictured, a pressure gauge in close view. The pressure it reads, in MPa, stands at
2.05 MPa
